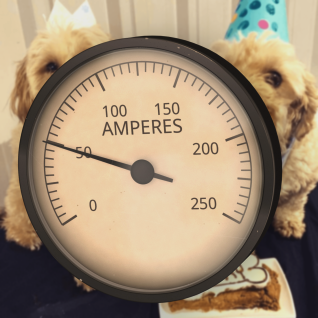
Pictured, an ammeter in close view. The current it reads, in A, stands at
50 A
